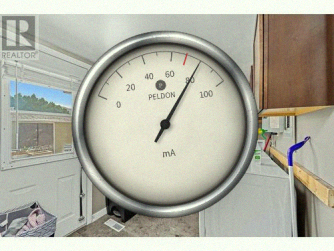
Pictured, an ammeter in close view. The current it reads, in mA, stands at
80 mA
